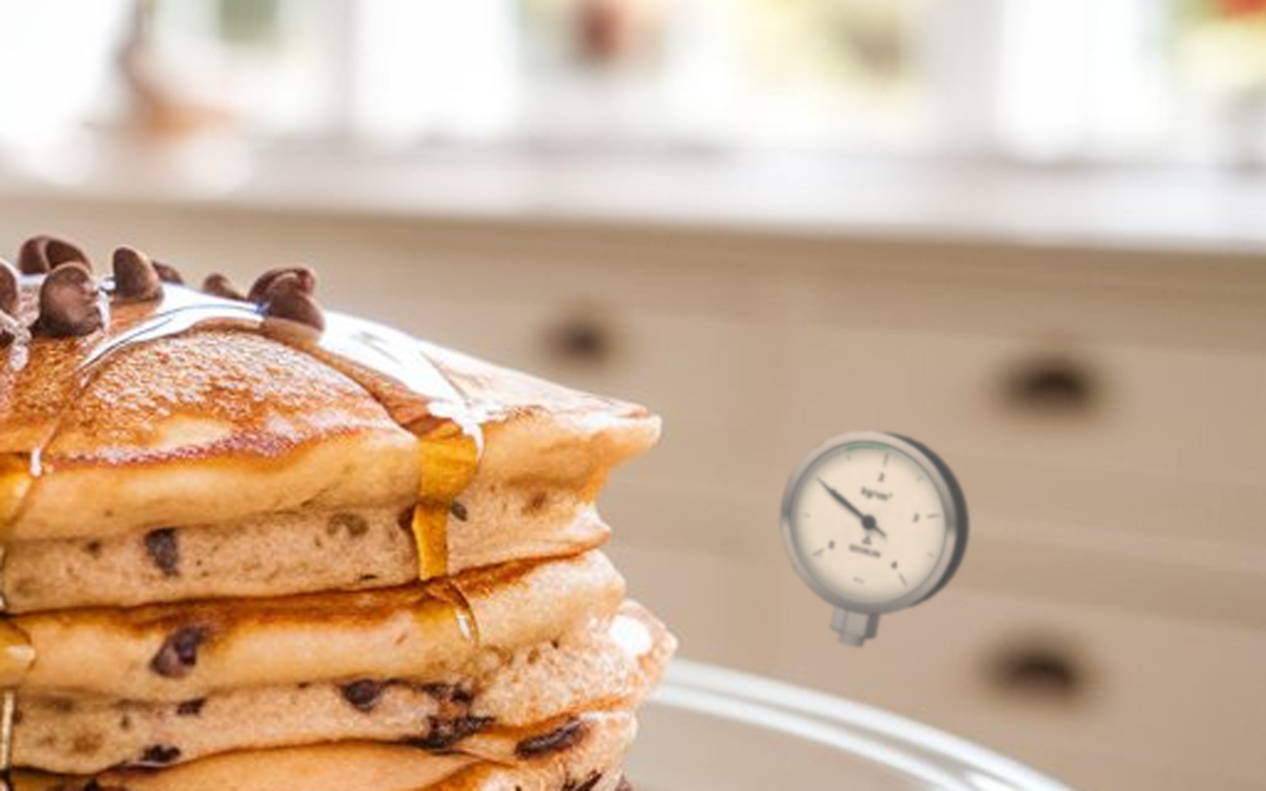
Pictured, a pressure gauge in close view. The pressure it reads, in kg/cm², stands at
1 kg/cm²
